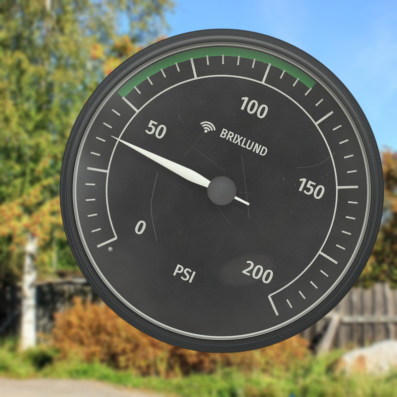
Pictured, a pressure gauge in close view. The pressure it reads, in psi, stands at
37.5 psi
